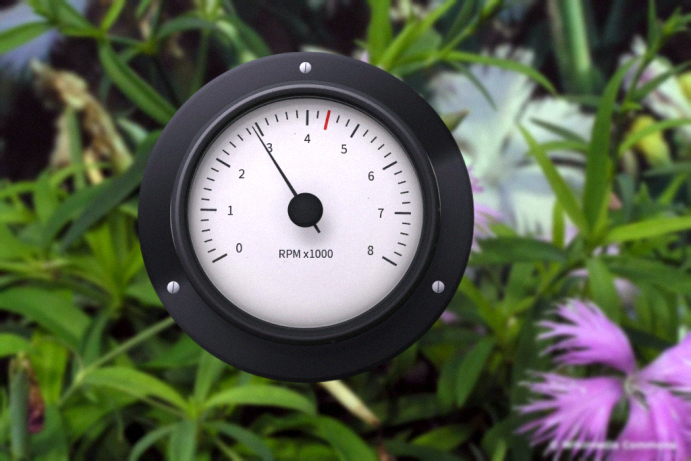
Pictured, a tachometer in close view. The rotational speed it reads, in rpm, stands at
2900 rpm
